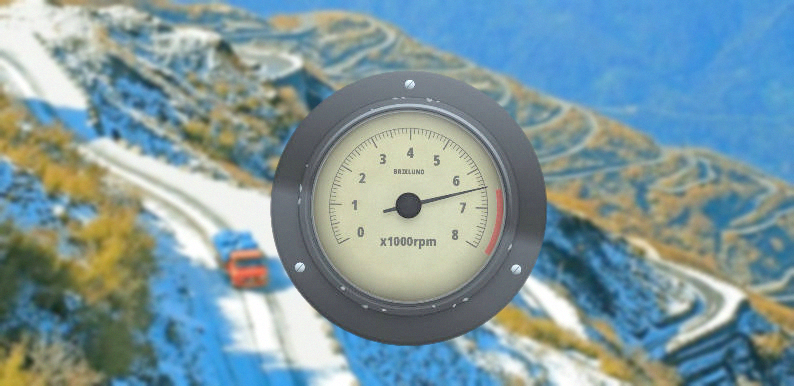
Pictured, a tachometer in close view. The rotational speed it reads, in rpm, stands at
6500 rpm
